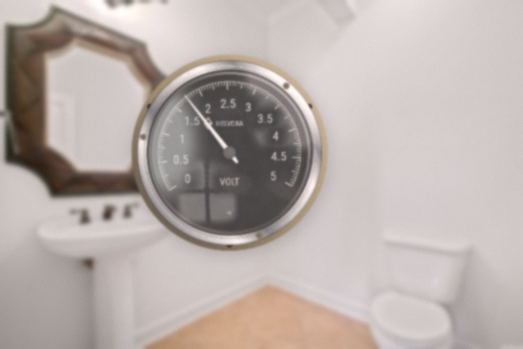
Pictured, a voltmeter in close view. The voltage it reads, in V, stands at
1.75 V
